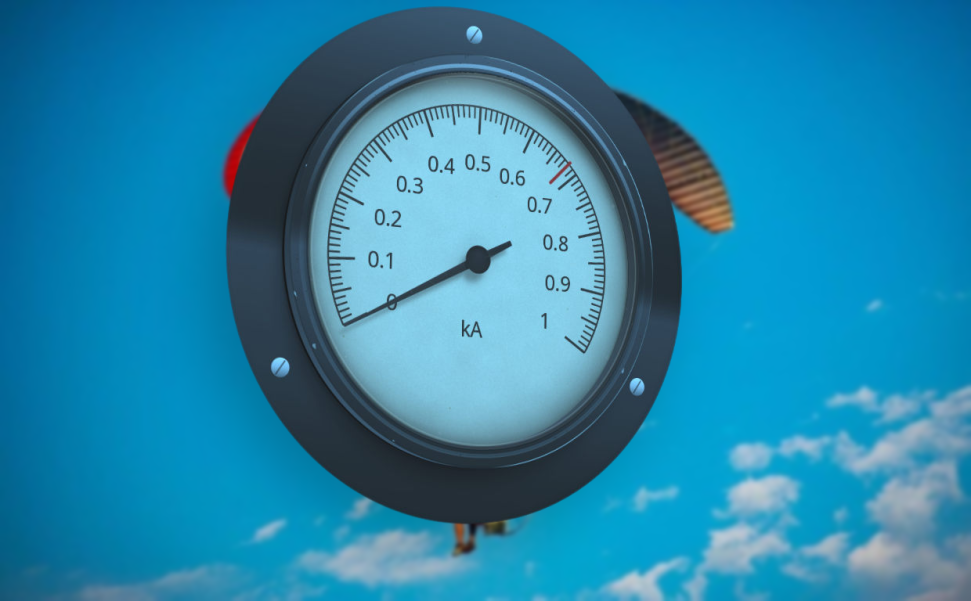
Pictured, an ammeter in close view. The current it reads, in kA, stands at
0 kA
